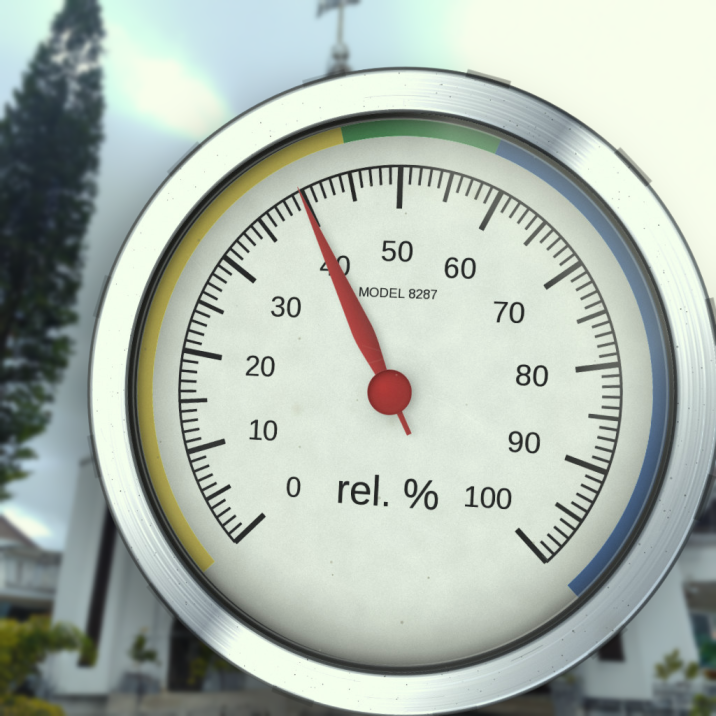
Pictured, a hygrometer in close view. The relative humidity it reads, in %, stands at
40 %
